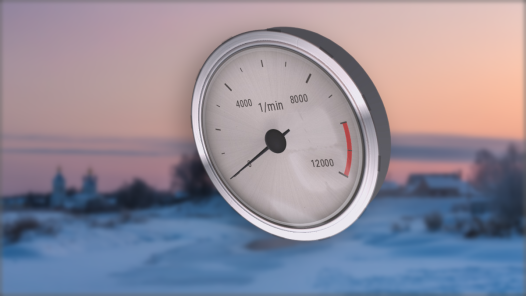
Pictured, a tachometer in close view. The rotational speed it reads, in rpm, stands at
0 rpm
